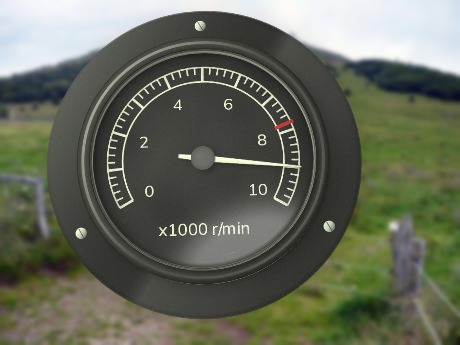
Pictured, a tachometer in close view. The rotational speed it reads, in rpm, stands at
9000 rpm
